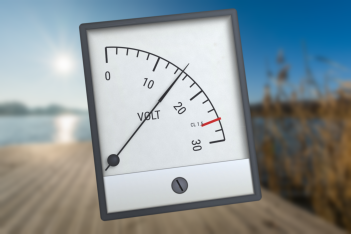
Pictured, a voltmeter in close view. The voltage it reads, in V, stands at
15 V
